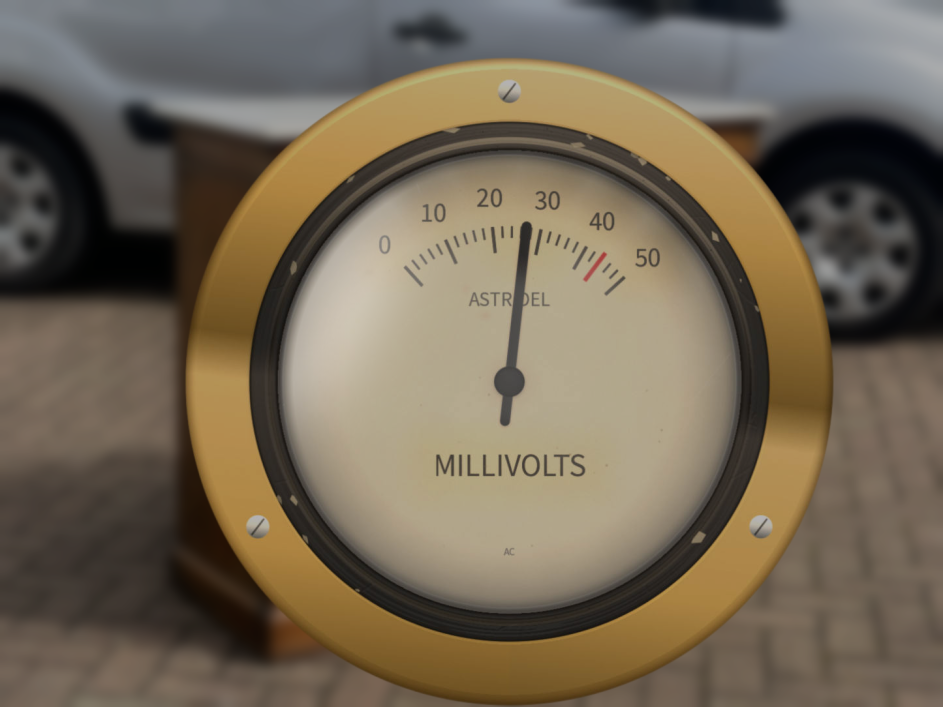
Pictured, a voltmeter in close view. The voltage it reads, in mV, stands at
27 mV
